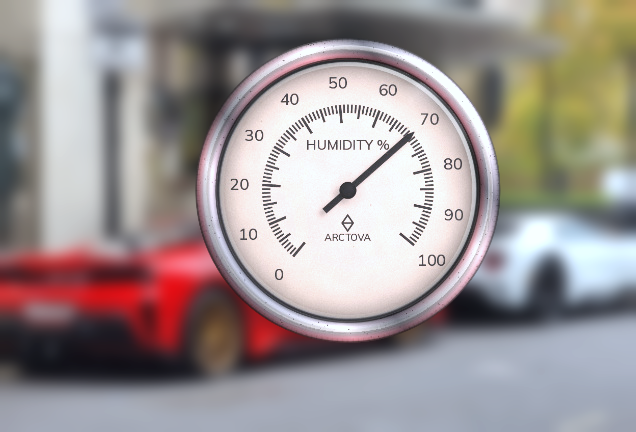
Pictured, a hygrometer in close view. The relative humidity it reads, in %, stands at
70 %
